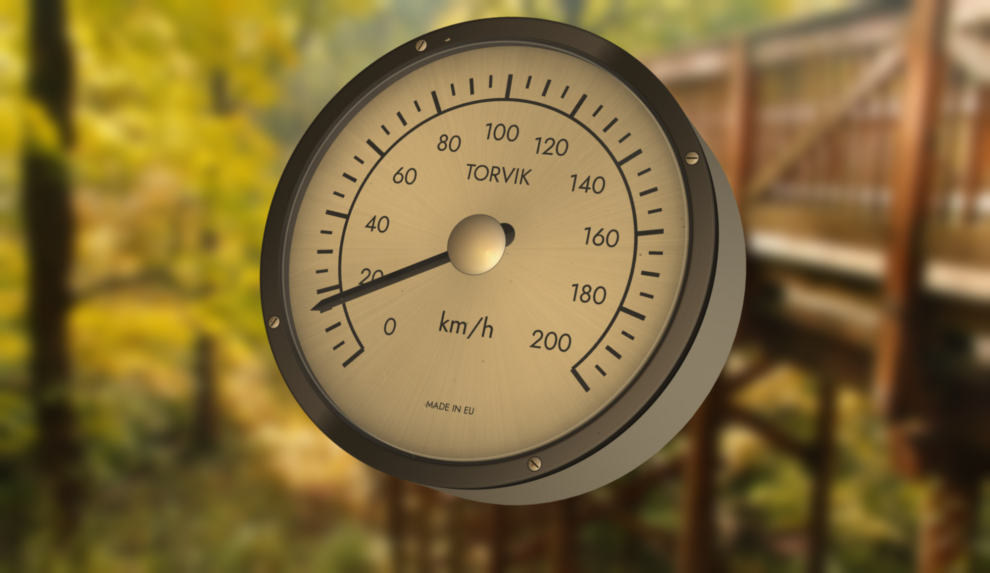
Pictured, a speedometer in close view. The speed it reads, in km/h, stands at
15 km/h
